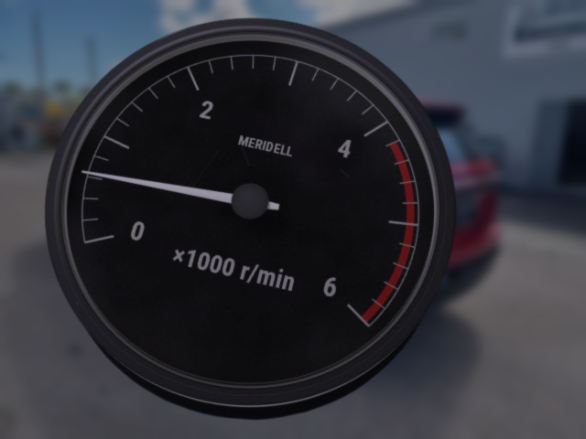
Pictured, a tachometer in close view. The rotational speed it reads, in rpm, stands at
600 rpm
